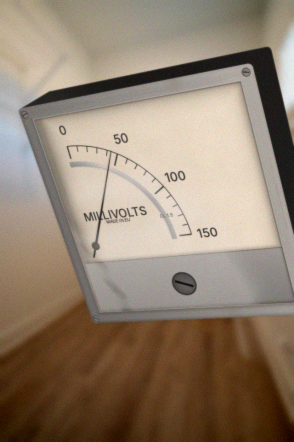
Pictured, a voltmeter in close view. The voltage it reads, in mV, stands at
45 mV
